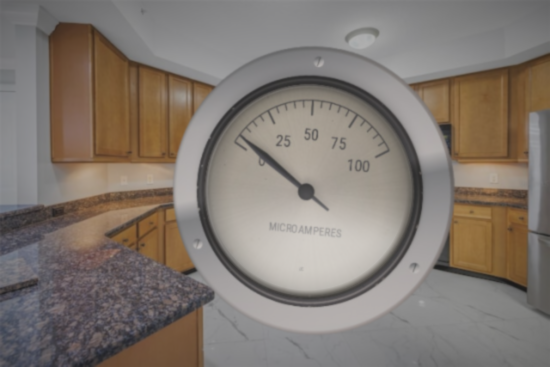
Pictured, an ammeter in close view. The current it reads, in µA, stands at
5 µA
